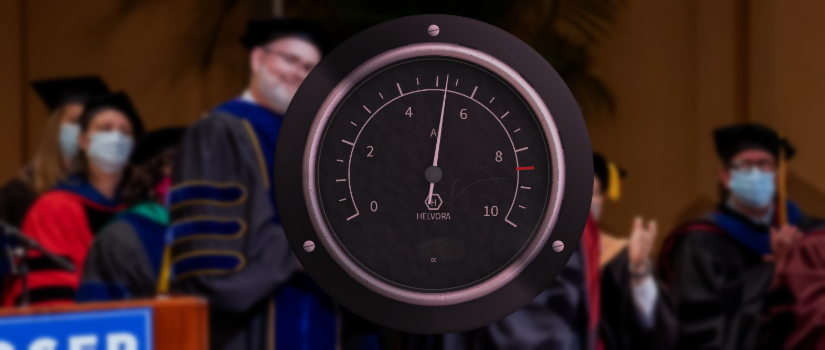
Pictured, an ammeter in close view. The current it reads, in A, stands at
5.25 A
